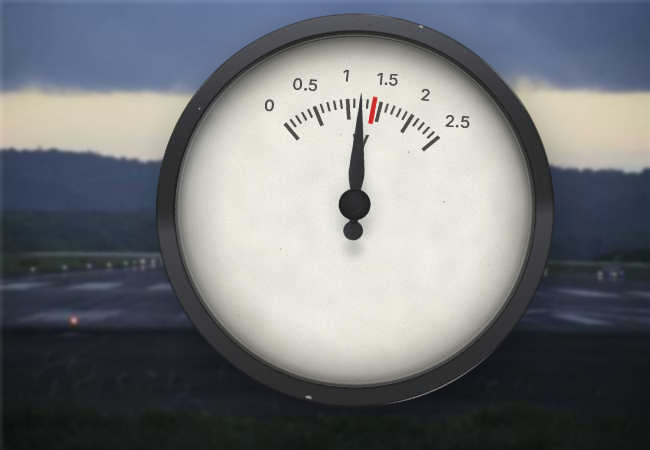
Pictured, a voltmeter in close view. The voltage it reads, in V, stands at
1.2 V
